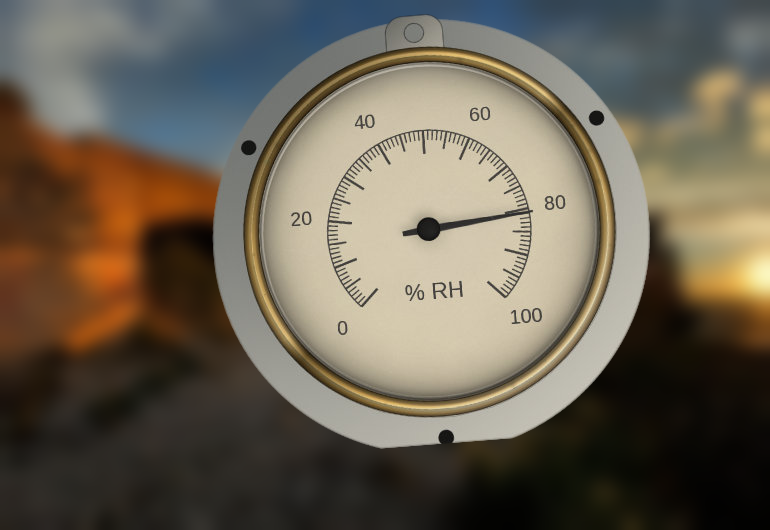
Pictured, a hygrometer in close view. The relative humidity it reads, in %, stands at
81 %
